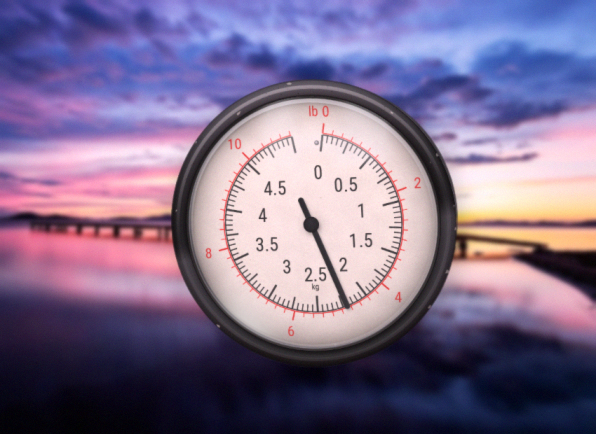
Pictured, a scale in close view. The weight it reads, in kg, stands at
2.2 kg
